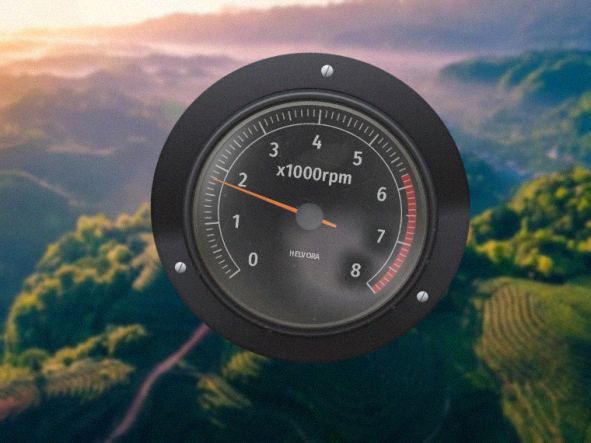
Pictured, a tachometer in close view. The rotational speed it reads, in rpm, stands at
1800 rpm
